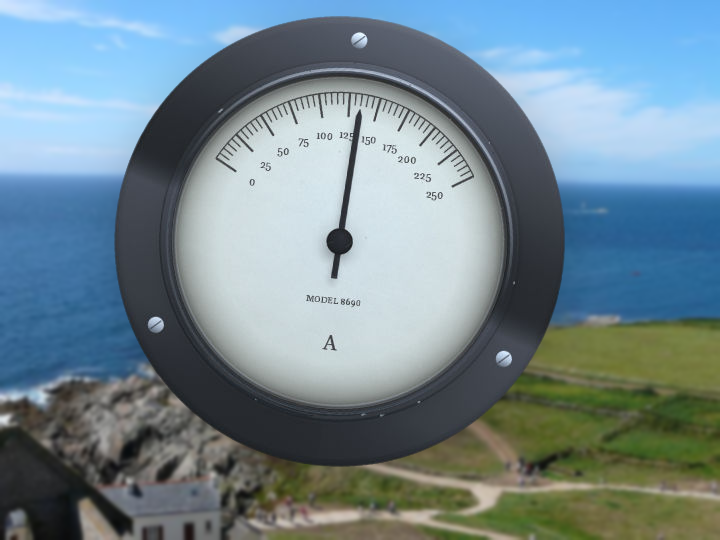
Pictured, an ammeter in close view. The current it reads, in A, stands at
135 A
